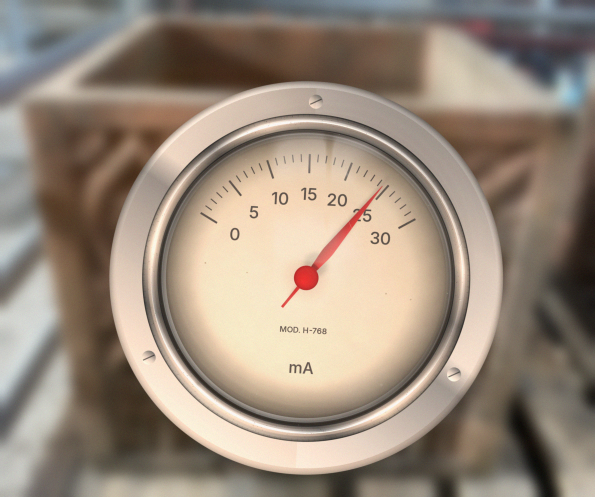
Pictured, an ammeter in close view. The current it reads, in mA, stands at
24.5 mA
